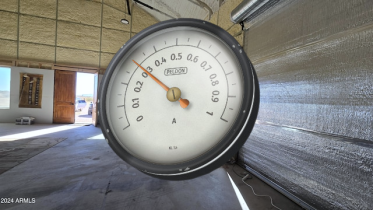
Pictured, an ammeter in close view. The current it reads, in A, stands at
0.3 A
